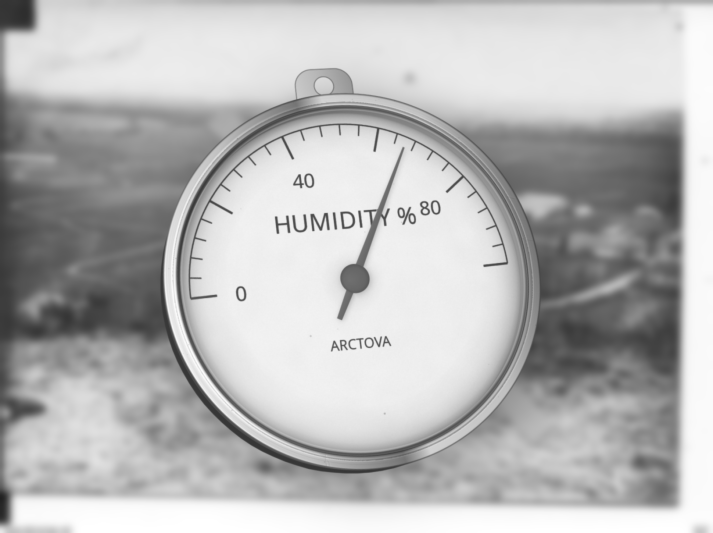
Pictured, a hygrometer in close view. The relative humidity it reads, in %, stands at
66 %
